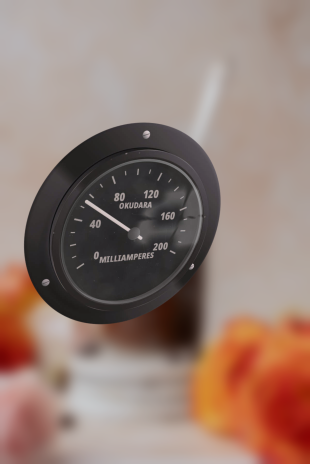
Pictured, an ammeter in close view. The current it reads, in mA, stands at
55 mA
